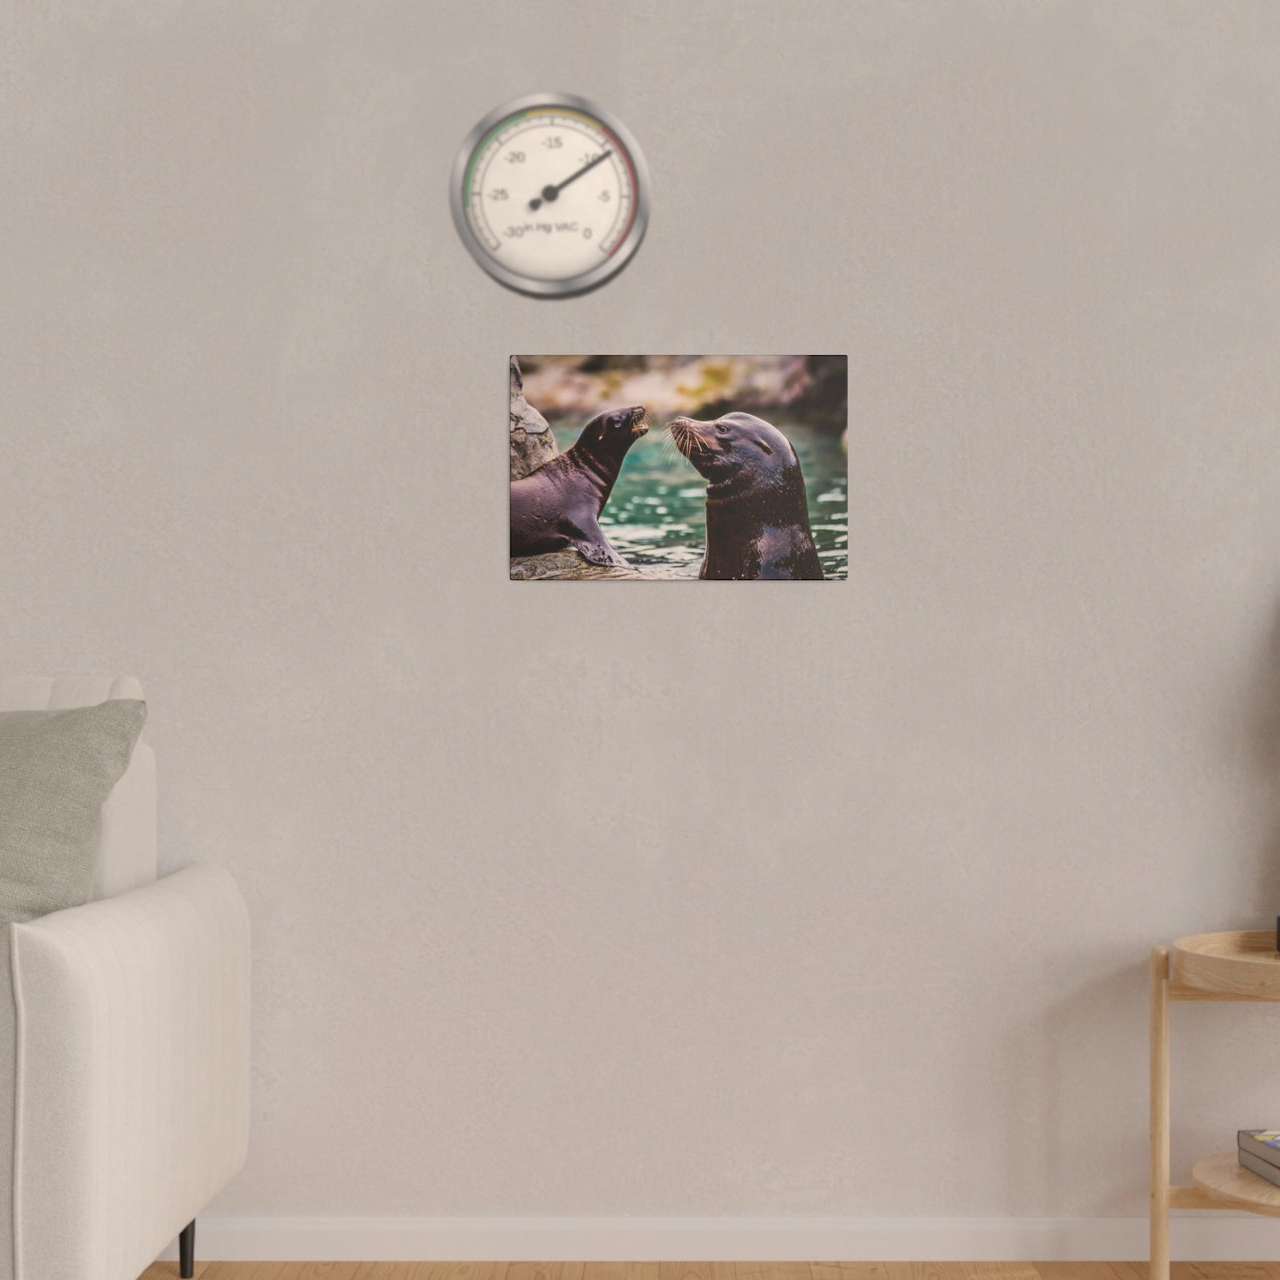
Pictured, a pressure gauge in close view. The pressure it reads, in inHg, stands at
-9 inHg
